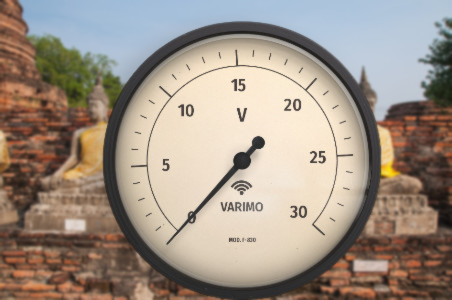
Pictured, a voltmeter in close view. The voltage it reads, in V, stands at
0 V
